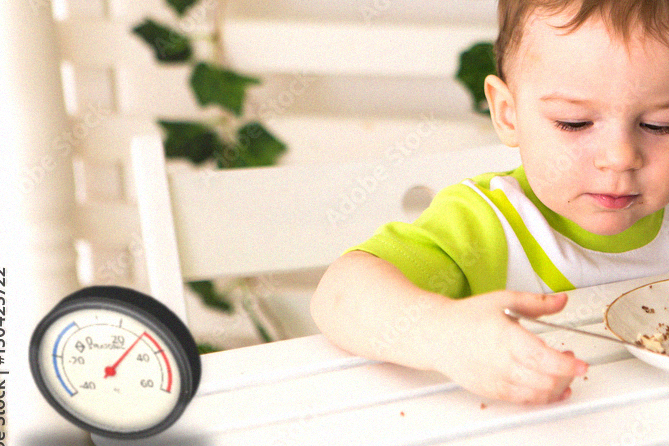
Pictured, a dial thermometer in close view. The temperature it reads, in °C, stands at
30 °C
